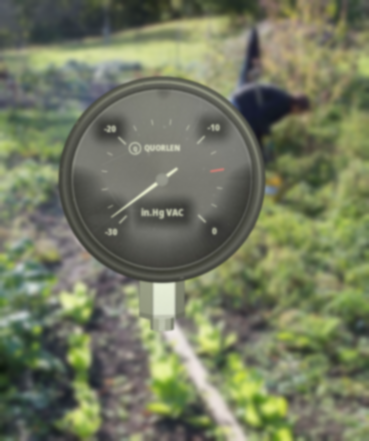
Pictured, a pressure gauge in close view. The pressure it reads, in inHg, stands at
-29 inHg
